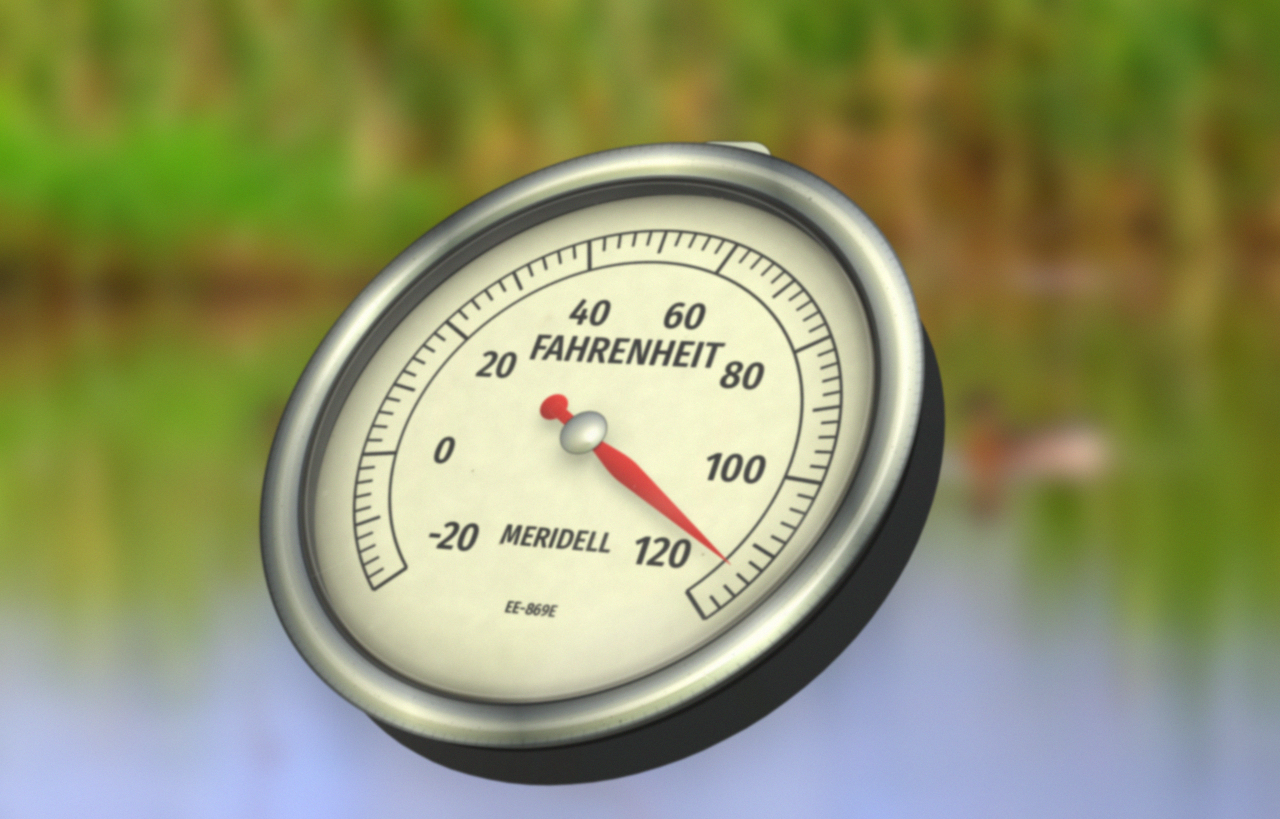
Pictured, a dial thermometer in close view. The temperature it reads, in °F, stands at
114 °F
